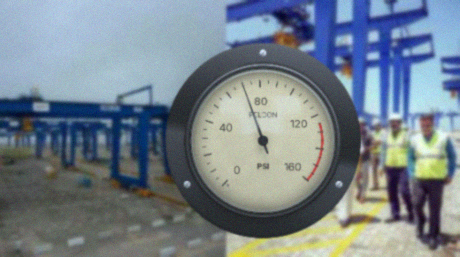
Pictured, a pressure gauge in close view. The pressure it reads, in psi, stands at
70 psi
